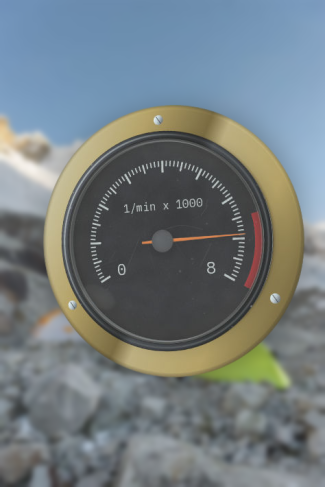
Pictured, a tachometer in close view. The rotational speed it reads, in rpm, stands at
6900 rpm
